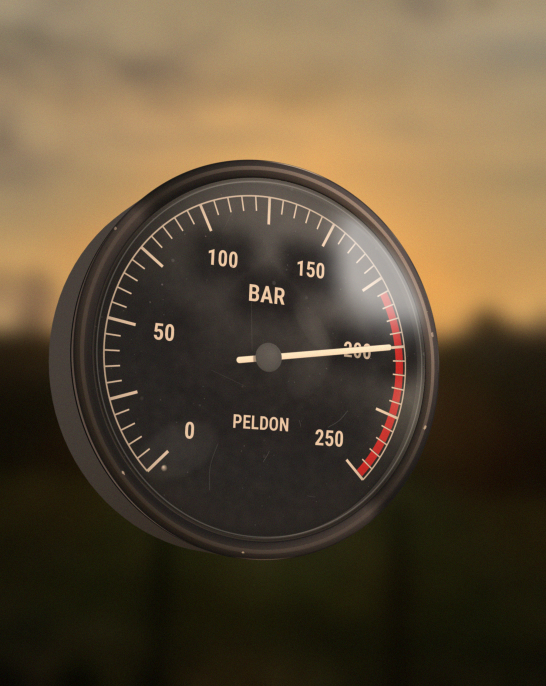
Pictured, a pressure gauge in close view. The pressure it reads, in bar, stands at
200 bar
